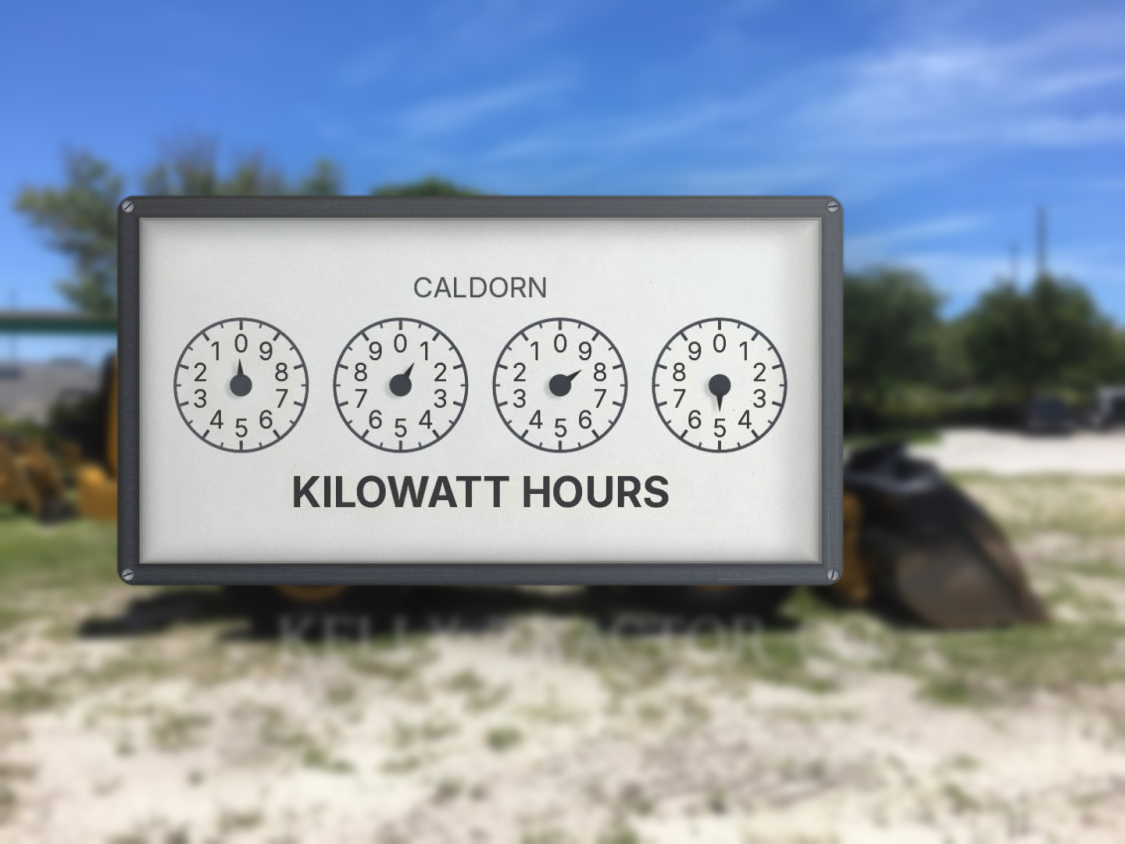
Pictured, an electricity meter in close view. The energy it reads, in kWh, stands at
85 kWh
